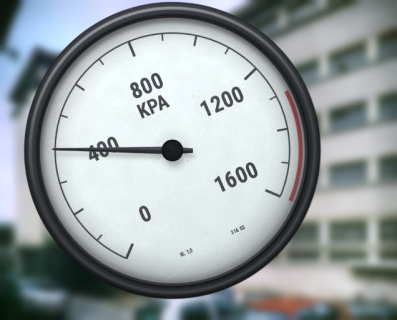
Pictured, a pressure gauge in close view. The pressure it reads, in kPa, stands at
400 kPa
